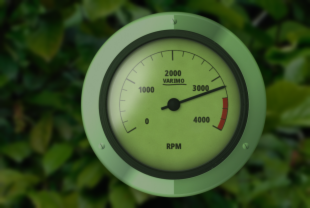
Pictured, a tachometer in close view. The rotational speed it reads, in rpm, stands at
3200 rpm
